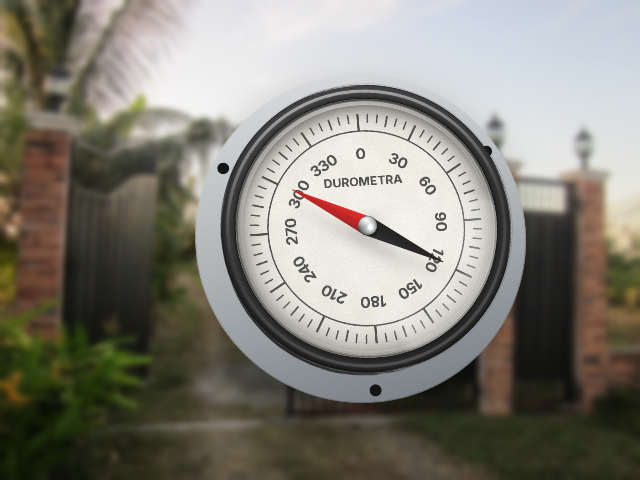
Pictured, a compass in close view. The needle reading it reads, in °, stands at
300 °
